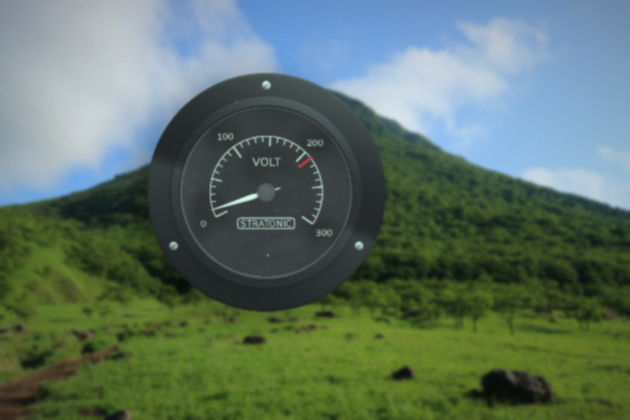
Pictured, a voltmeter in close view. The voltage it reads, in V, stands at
10 V
